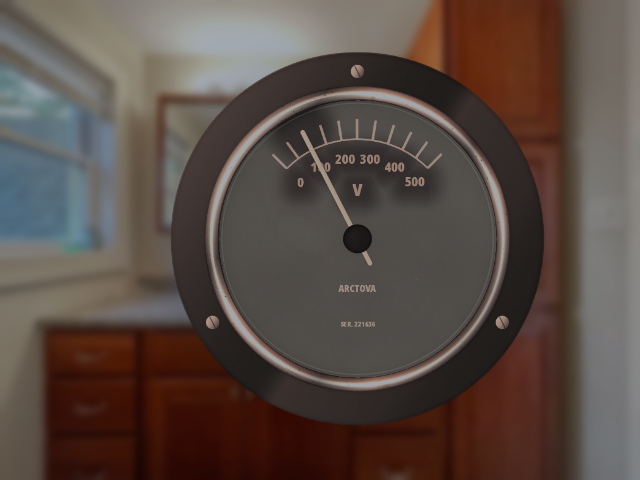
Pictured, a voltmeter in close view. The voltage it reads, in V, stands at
100 V
